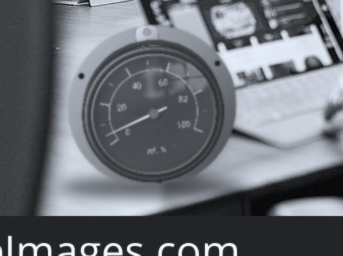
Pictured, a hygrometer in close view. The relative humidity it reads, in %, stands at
5 %
